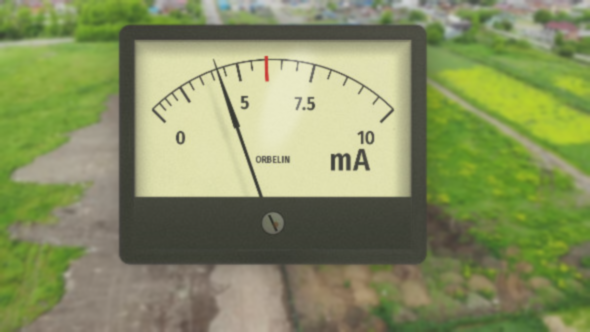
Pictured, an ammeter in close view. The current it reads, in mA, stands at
4.25 mA
